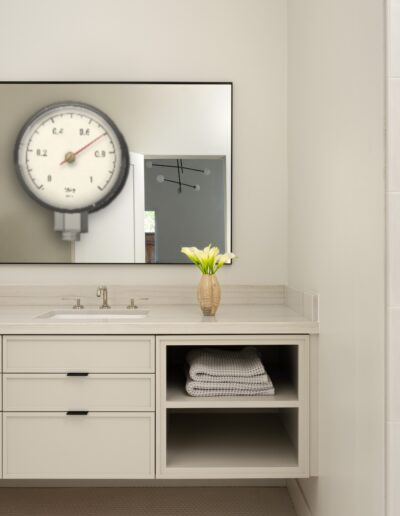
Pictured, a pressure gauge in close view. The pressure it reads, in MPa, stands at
0.7 MPa
